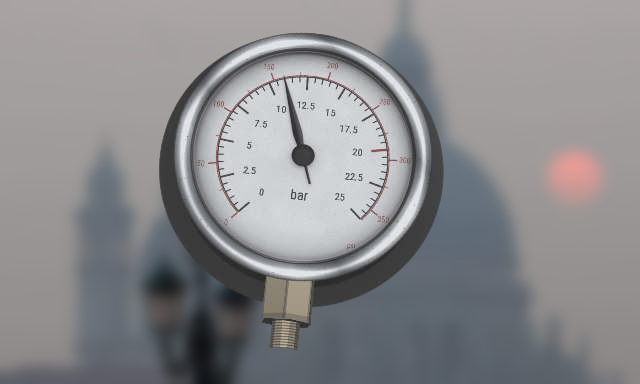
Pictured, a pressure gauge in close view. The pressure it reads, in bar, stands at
11 bar
